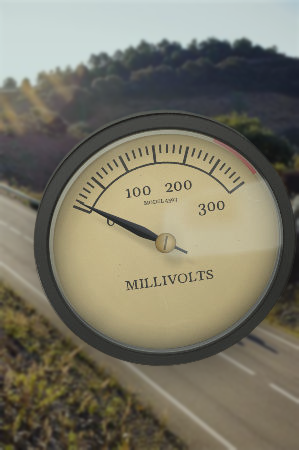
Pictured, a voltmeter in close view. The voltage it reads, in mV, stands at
10 mV
